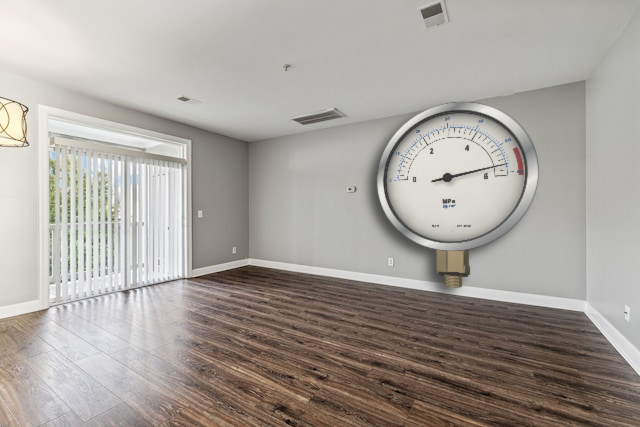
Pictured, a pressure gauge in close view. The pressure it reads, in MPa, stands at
5.6 MPa
